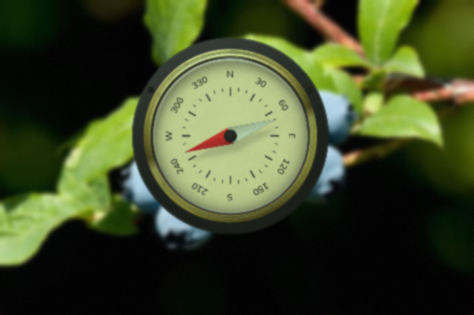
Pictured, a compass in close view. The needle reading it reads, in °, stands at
250 °
